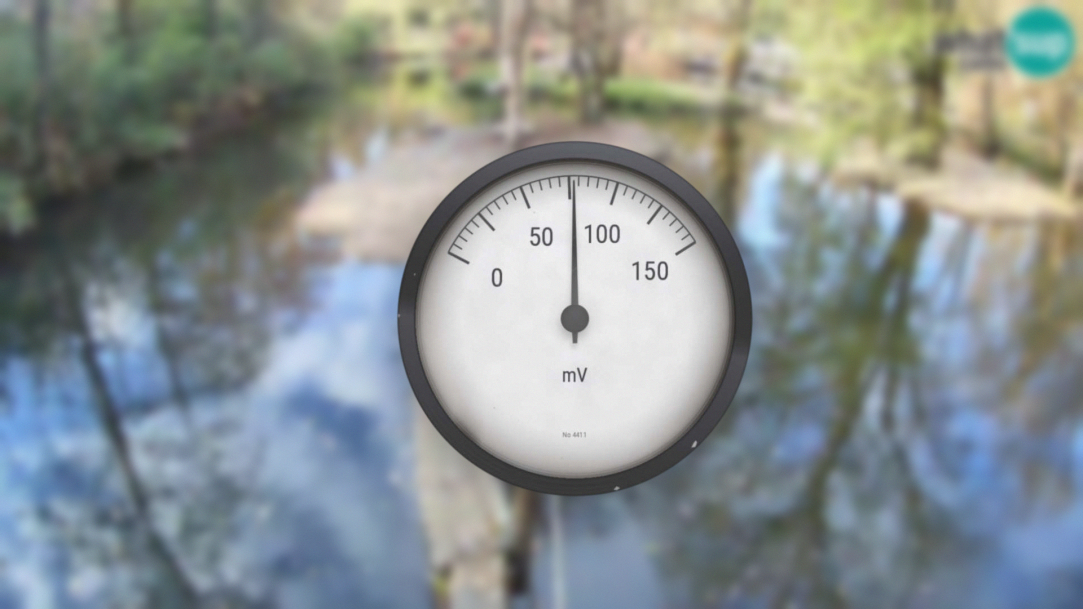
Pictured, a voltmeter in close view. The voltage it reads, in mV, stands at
77.5 mV
